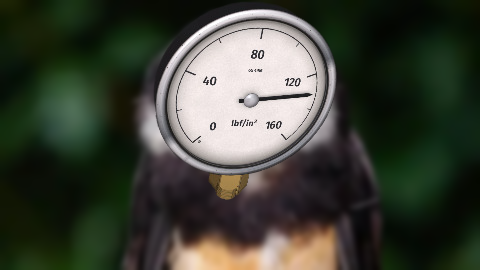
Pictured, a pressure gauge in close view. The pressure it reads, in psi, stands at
130 psi
